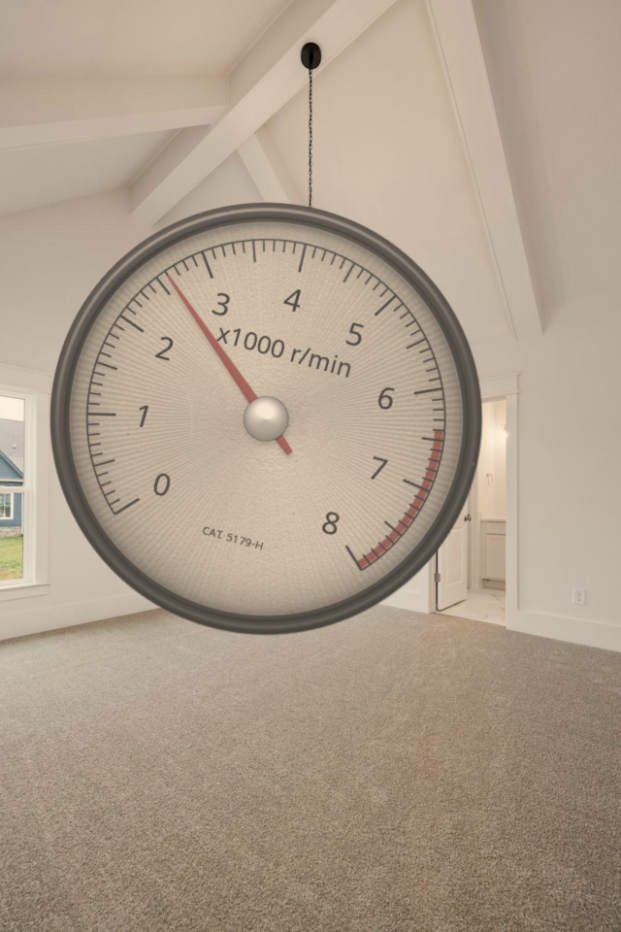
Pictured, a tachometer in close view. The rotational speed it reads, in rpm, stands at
2600 rpm
